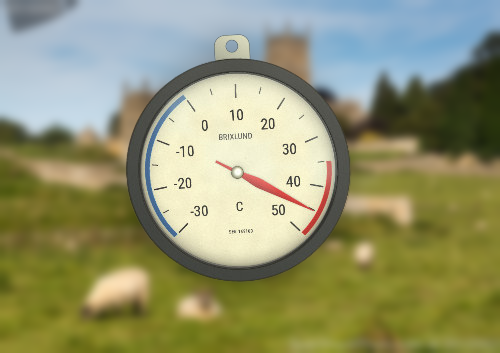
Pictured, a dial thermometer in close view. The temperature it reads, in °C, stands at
45 °C
